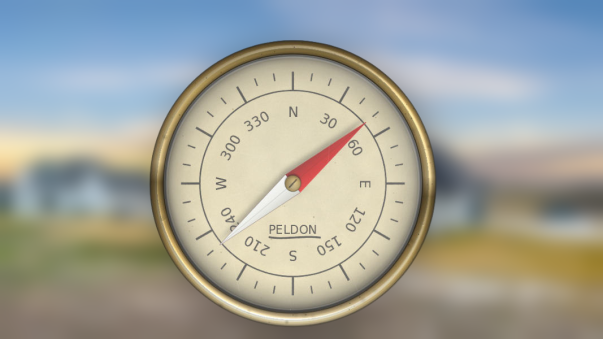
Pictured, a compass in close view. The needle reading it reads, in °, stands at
50 °
